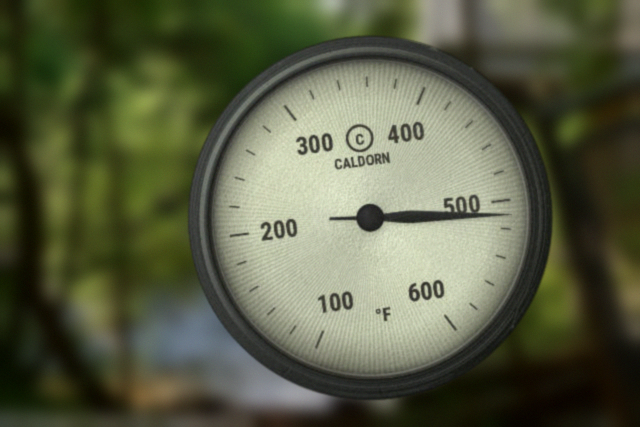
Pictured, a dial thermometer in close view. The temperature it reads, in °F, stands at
510 °F
